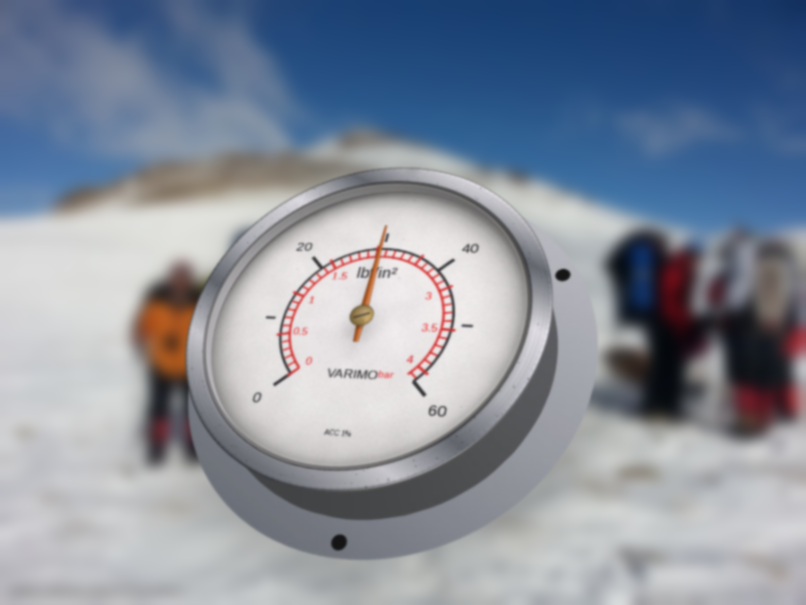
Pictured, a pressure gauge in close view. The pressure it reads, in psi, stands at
30 psi
